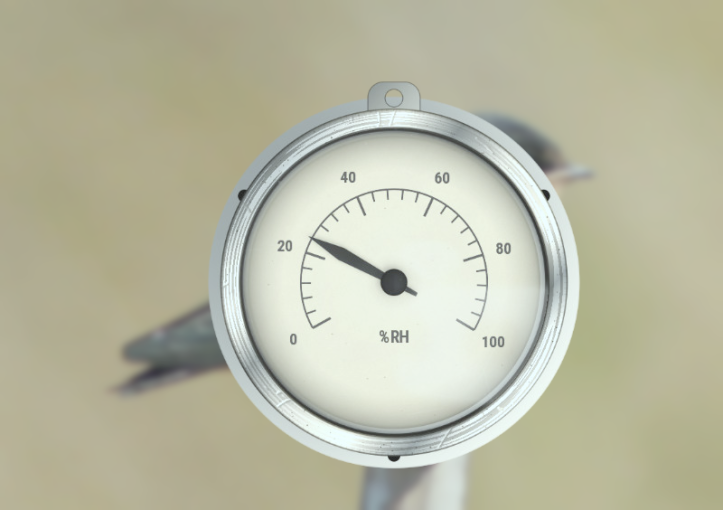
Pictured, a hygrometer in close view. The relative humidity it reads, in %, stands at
24 %
